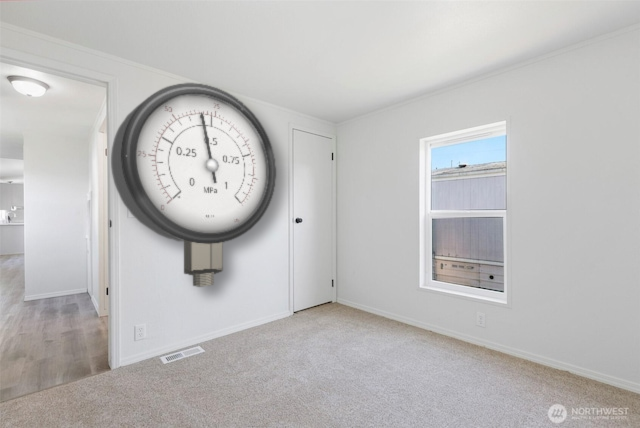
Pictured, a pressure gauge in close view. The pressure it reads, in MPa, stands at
0.45 MPa
